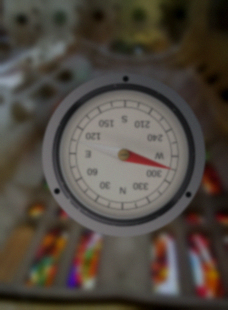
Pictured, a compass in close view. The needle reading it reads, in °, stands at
285 °
